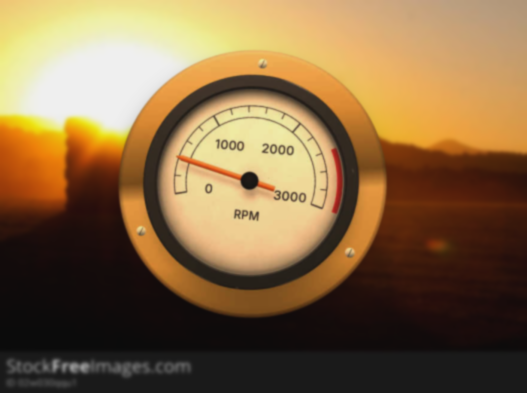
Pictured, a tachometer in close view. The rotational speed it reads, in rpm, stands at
400 rpm
